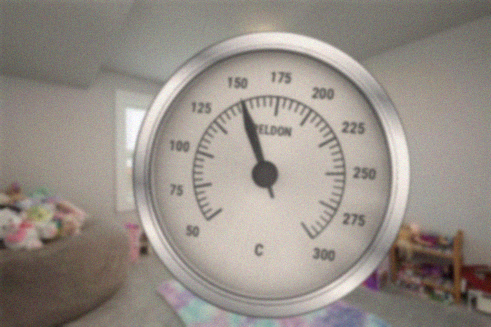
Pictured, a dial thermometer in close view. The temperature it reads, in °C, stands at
150 °C
